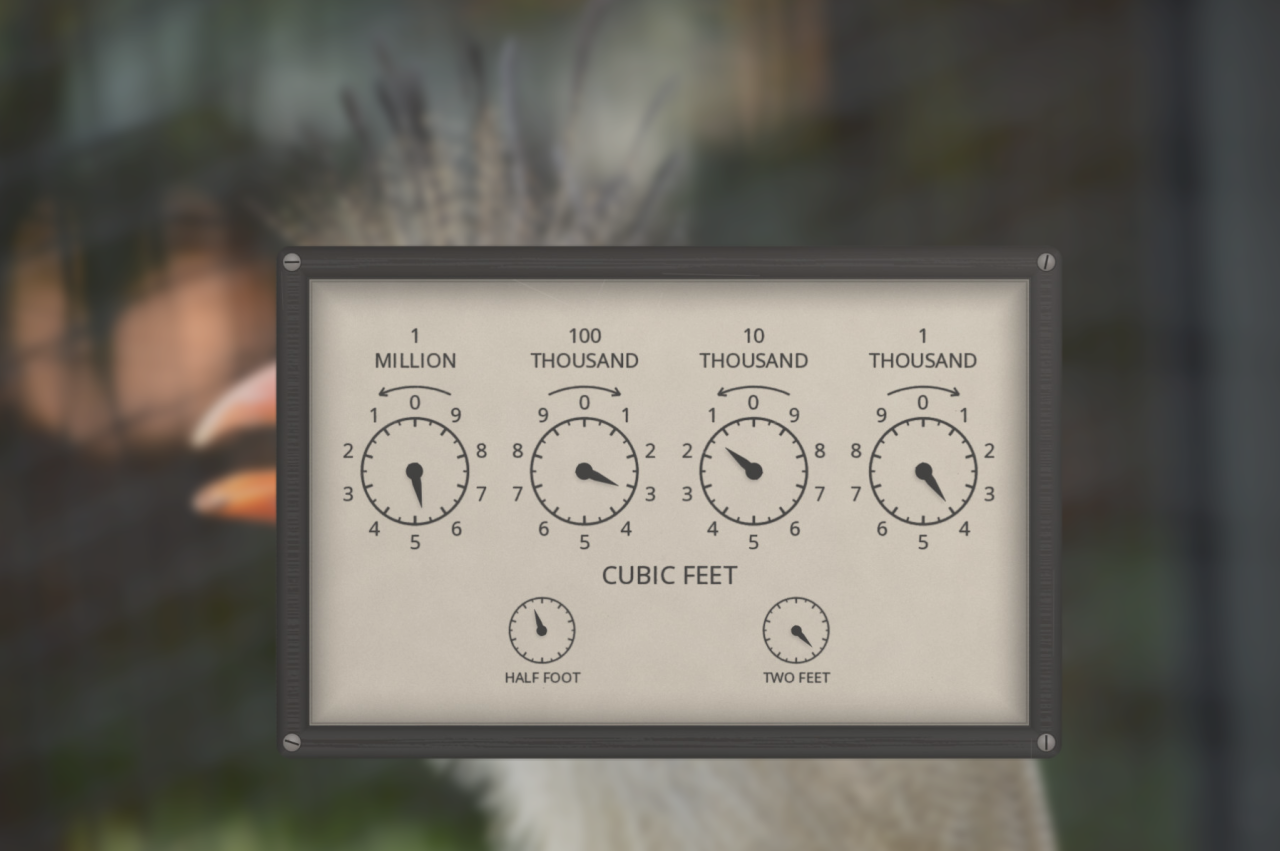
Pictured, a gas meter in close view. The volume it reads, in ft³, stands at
531400 ft³
